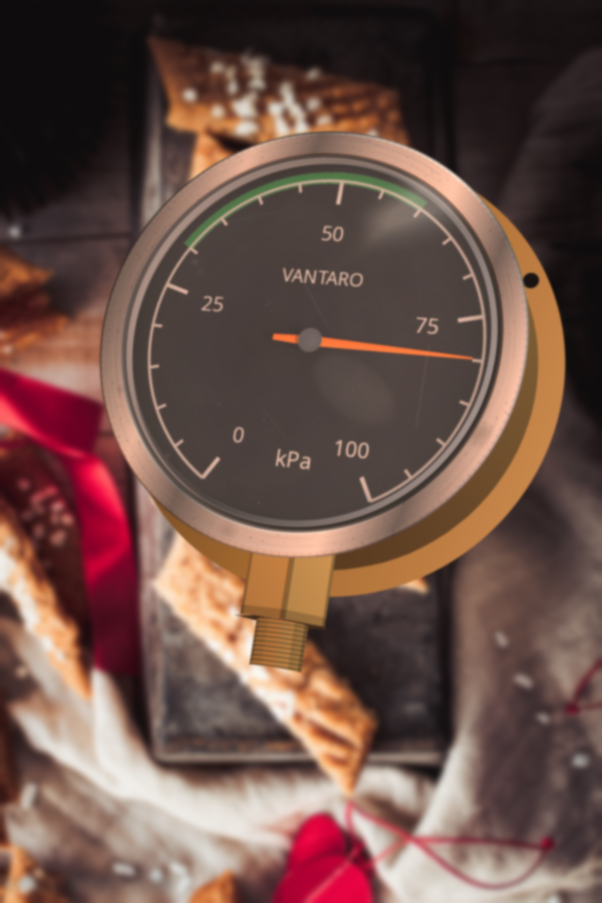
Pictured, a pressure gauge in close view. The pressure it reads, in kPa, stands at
80 kPa
